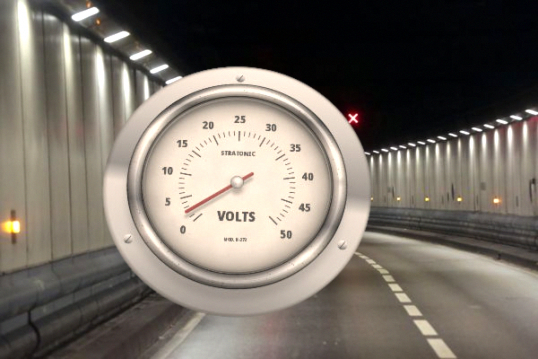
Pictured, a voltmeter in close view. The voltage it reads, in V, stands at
2 V
